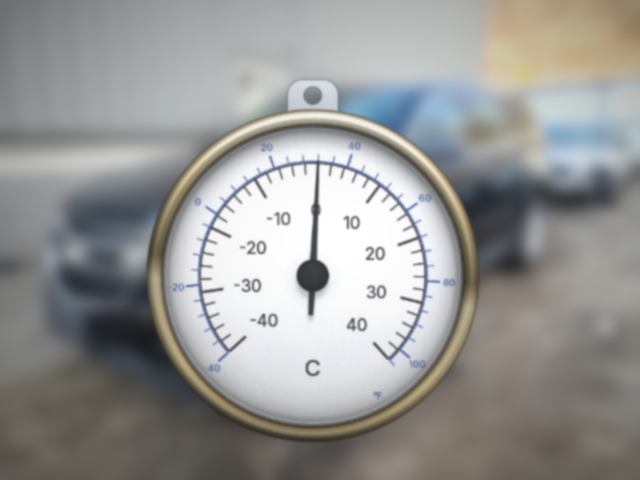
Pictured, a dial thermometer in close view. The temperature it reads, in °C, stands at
0 °C
